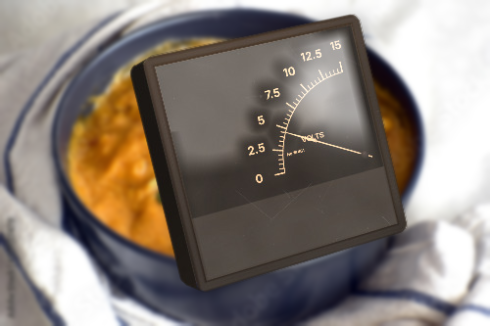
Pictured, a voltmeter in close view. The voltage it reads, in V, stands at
4.5 V
